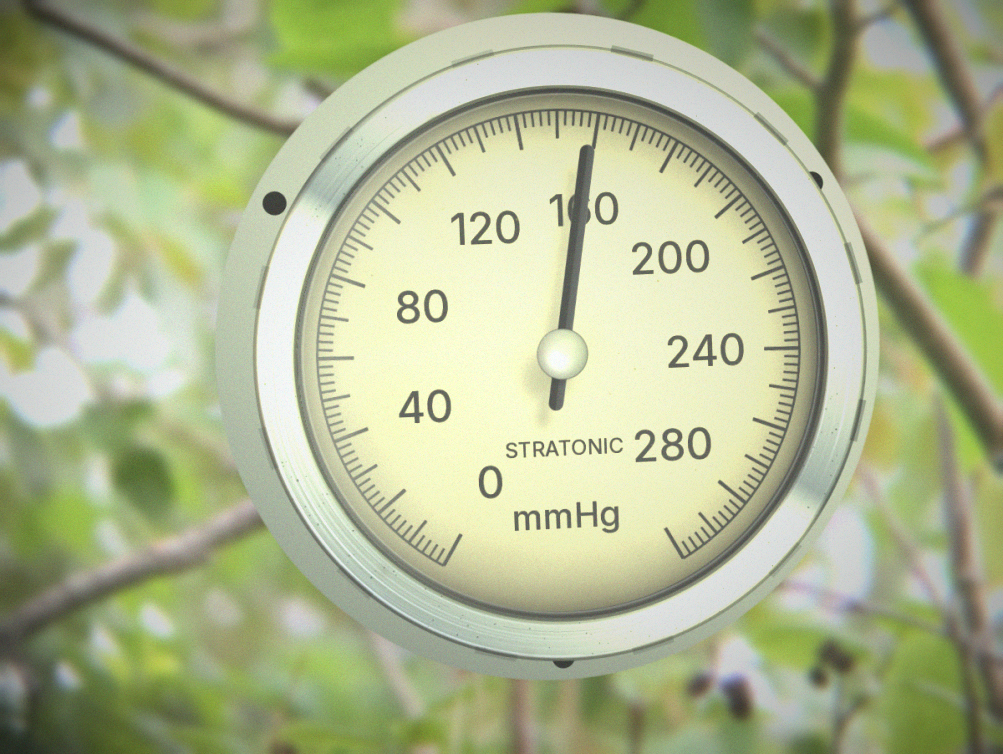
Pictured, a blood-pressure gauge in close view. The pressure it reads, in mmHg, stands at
158 mmHg
